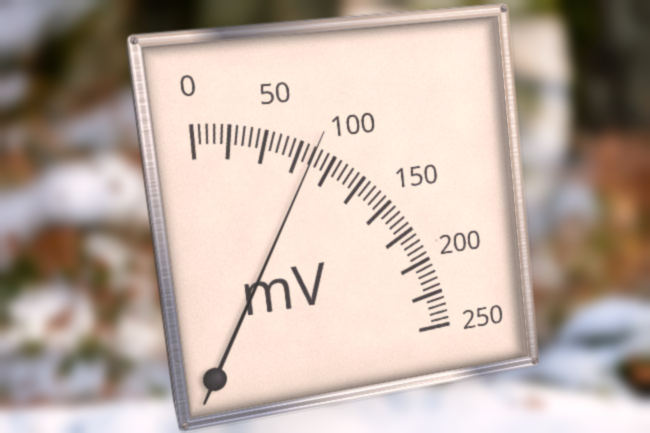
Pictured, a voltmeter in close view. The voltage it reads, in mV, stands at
85 mV
